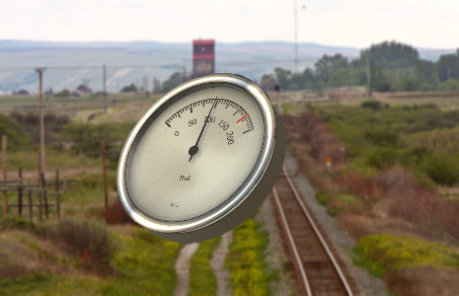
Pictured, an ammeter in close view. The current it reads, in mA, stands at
100 mA
